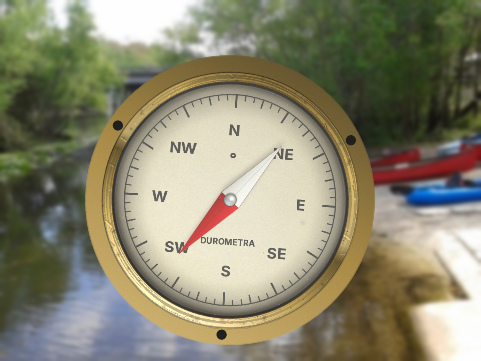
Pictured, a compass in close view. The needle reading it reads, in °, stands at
220 °
